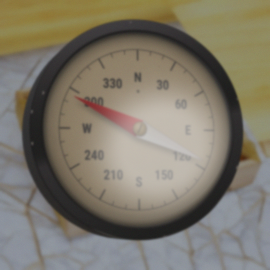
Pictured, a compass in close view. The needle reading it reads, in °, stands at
295 °
